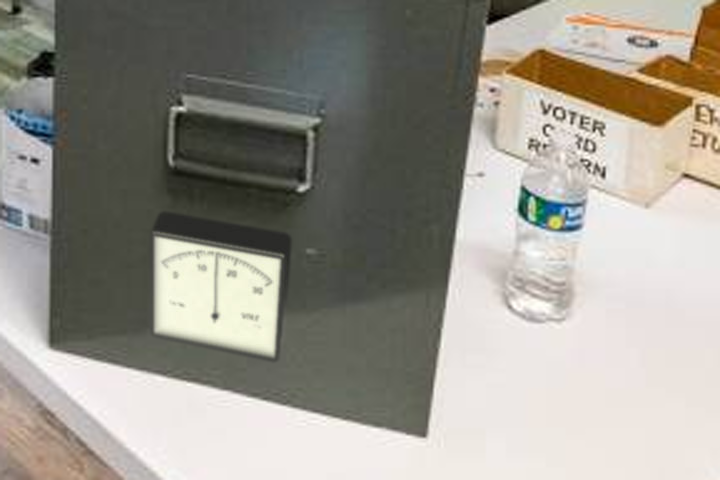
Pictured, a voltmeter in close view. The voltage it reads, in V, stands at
15 V
